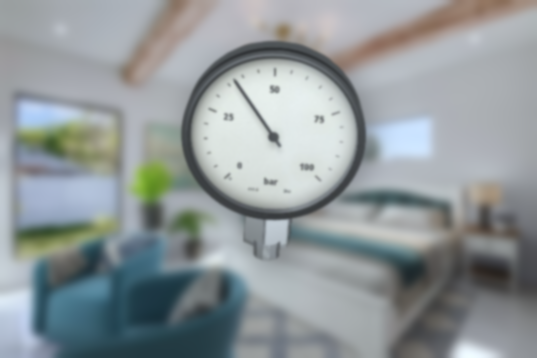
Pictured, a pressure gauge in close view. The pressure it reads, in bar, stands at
37.5 bar
